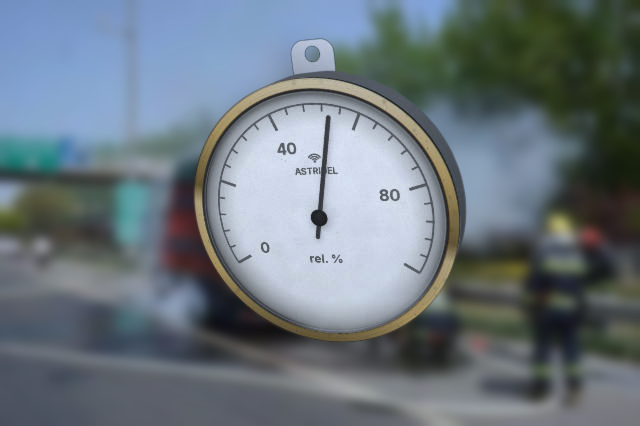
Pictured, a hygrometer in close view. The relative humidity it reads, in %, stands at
54 %
